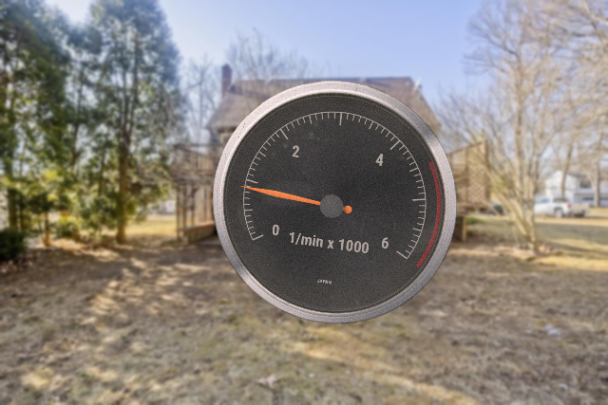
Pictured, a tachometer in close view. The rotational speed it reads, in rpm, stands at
900 rpm
